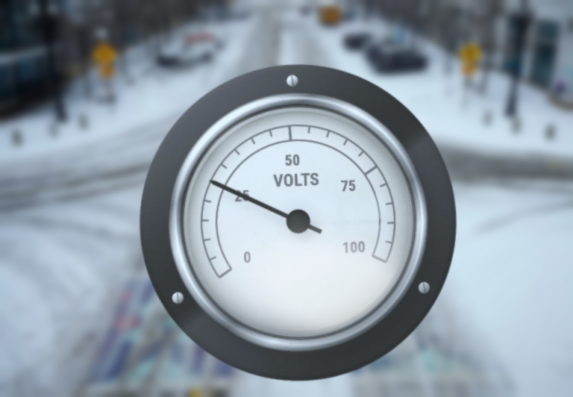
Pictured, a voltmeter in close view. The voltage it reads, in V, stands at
25 V
